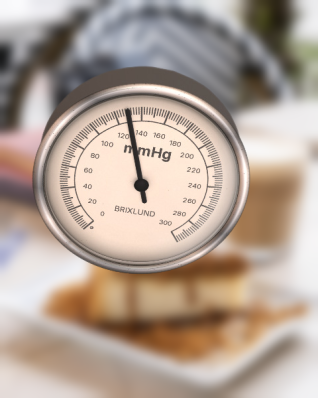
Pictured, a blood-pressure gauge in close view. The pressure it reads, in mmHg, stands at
130 mmHg
